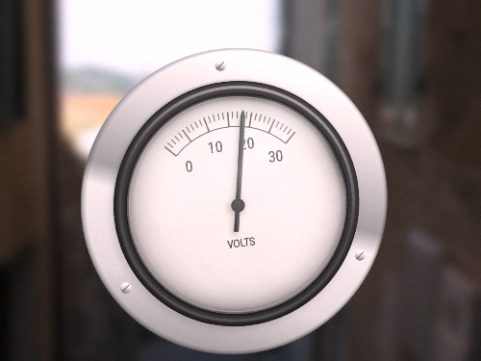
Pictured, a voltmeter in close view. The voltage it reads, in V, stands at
18 V
